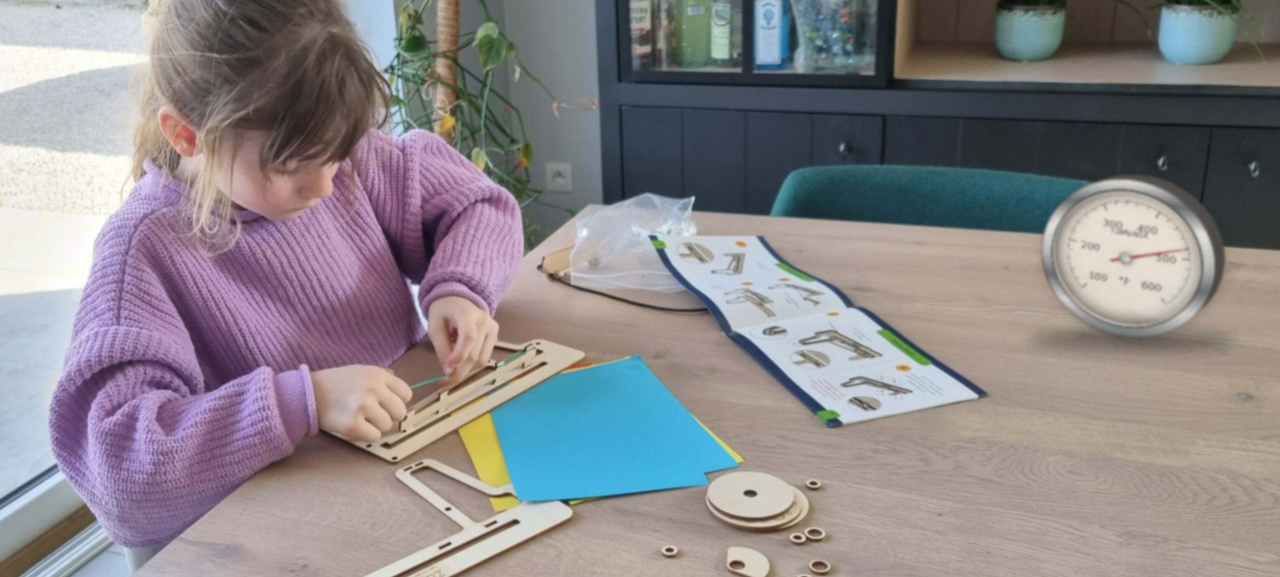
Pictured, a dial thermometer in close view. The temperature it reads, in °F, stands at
480 °F
